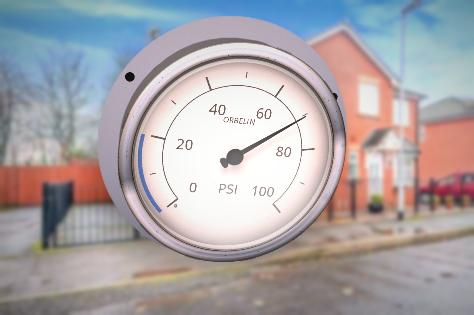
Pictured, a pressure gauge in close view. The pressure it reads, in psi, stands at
70 psi
